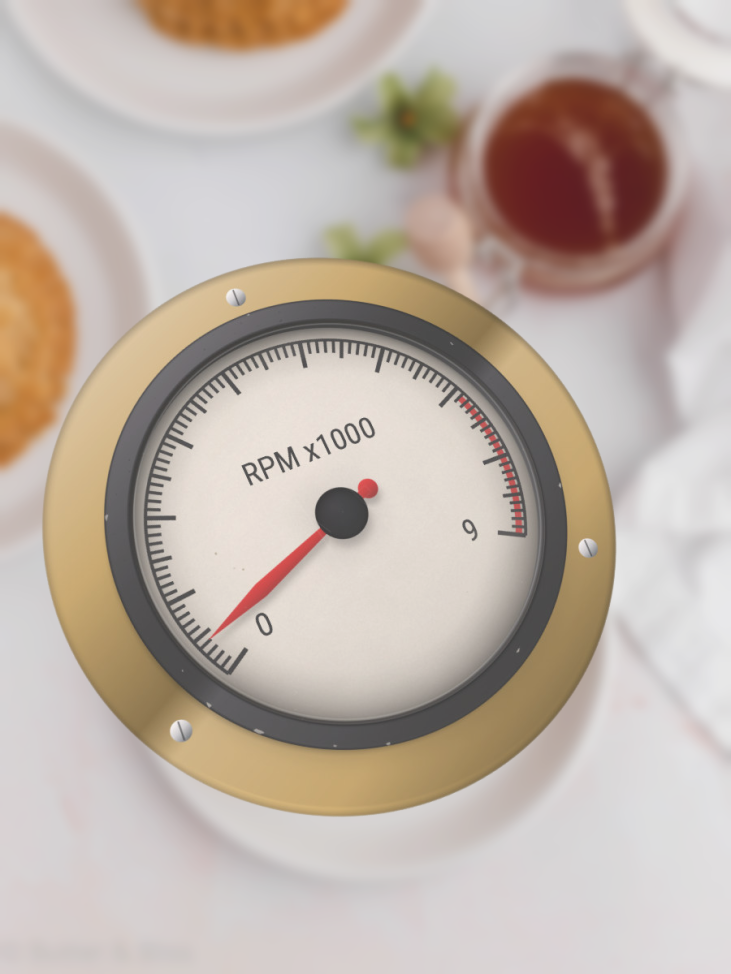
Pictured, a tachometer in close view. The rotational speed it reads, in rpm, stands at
400 rpm
